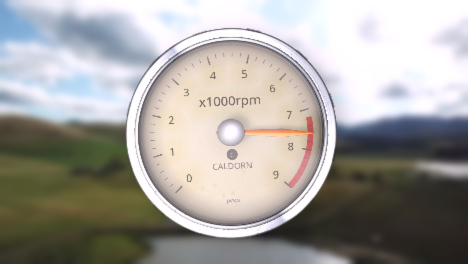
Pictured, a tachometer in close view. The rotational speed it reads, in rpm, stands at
7600 rpm
